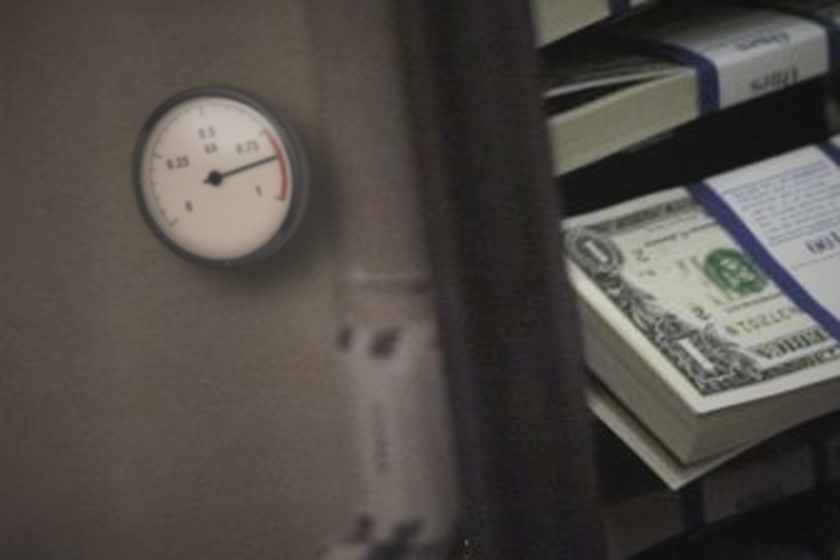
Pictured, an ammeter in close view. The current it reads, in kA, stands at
0.85 kA
